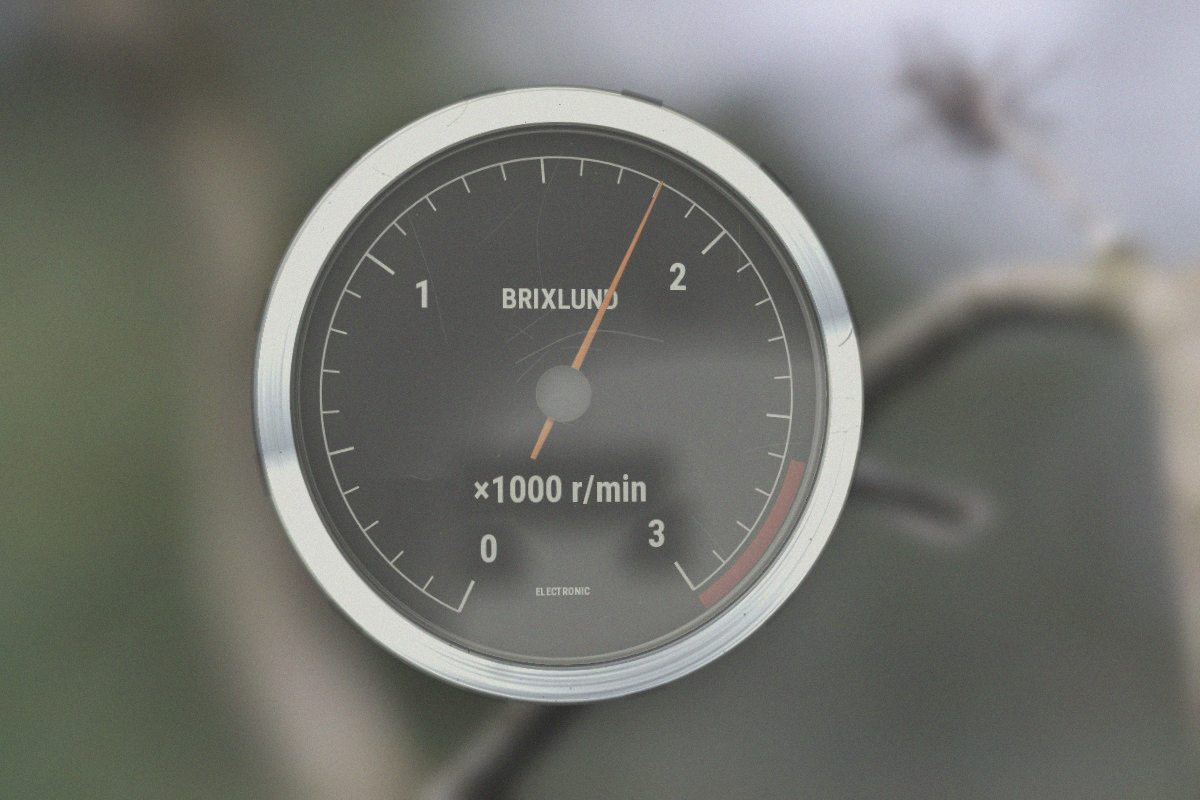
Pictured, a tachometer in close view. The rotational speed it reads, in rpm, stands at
1800 rpm
